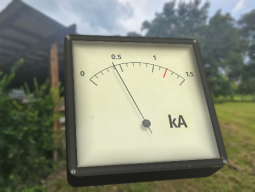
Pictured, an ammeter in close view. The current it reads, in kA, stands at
0.4 kA
